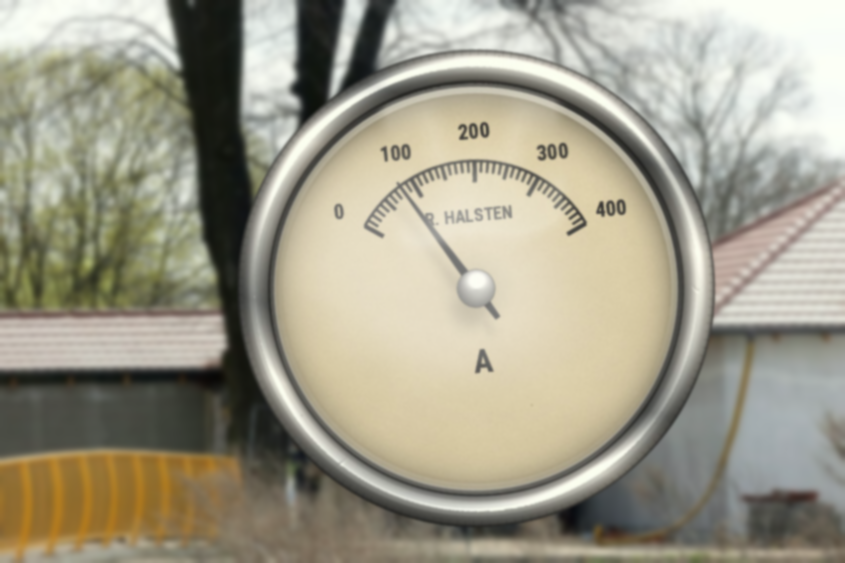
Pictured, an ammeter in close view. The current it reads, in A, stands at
80 A
